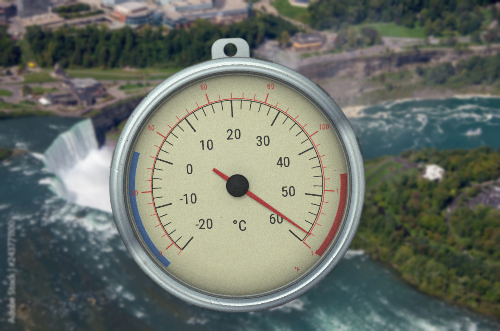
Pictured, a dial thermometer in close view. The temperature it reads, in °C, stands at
58 °C
